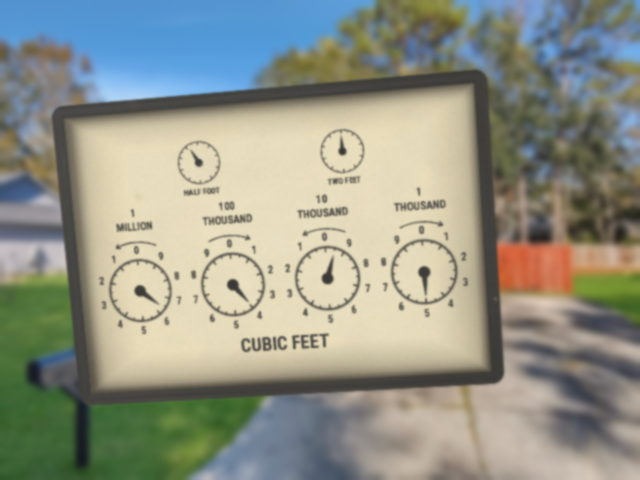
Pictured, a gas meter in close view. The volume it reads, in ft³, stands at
639500 ft³
